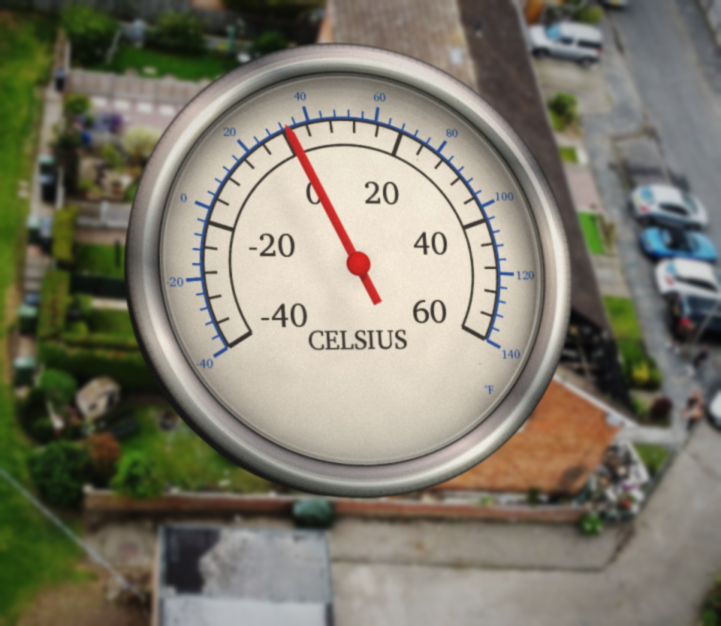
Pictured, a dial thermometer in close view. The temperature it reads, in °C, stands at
0 °C
